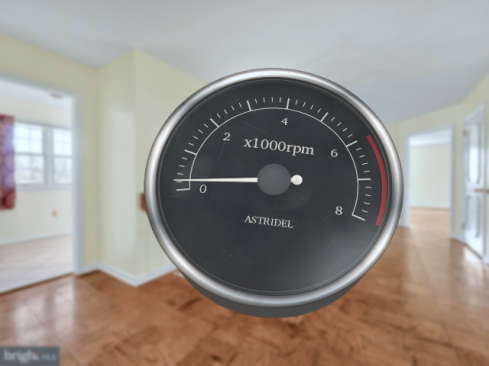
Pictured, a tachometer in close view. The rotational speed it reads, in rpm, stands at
200 rpm
